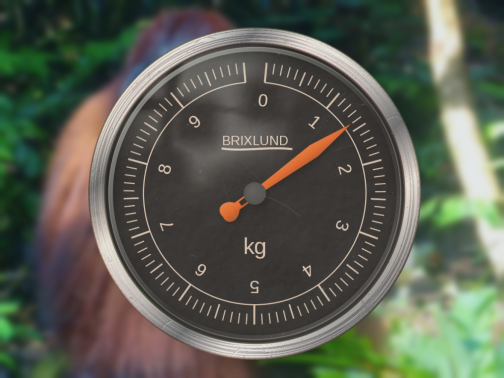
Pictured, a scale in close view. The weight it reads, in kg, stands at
1.4 kg
